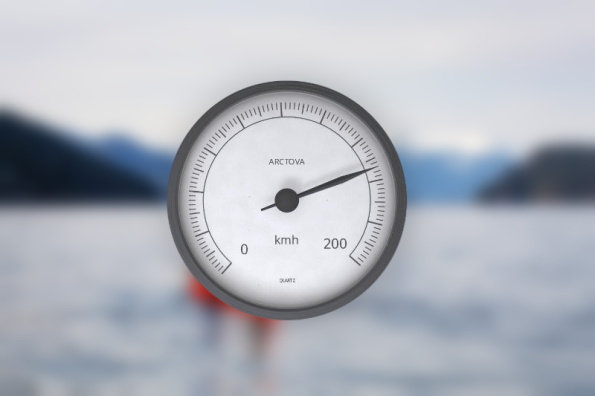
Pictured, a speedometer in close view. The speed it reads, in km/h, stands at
154 km/h
